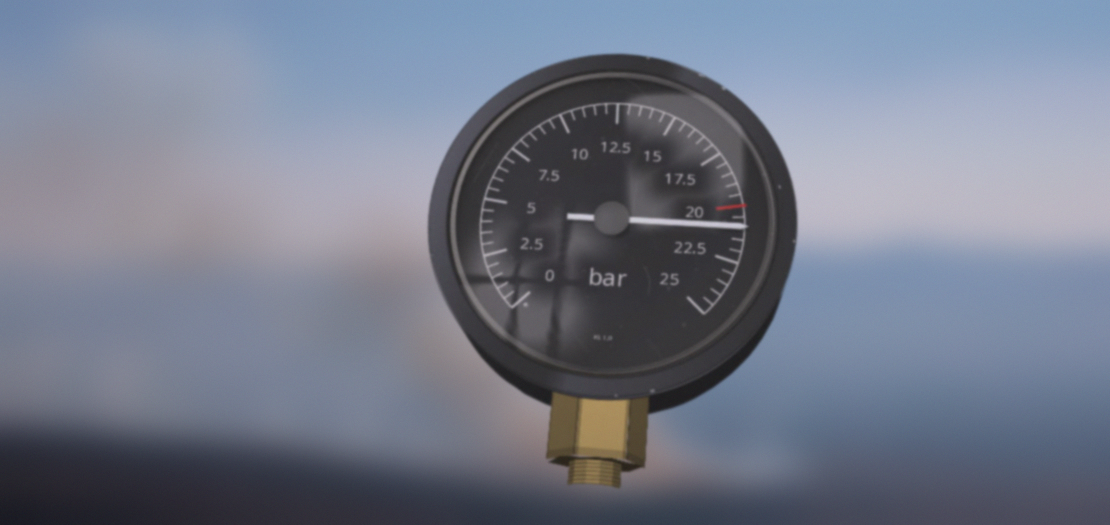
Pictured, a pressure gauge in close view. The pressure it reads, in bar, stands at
21 bar
